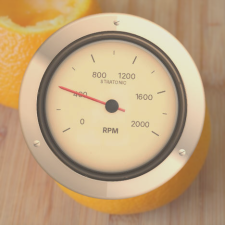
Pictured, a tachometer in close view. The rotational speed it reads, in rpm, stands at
400 rpm
